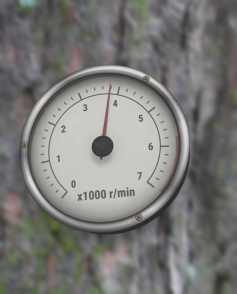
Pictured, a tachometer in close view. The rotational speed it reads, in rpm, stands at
3800 rpm
